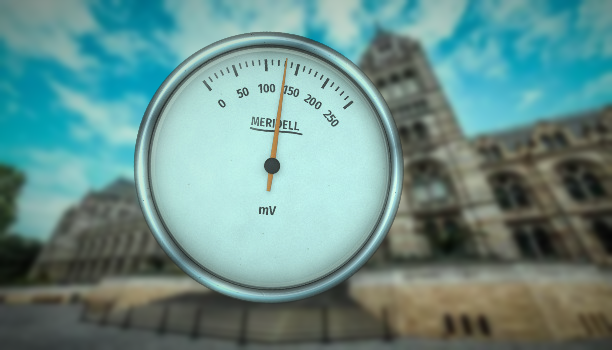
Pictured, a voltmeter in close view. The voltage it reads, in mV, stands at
130 mV
